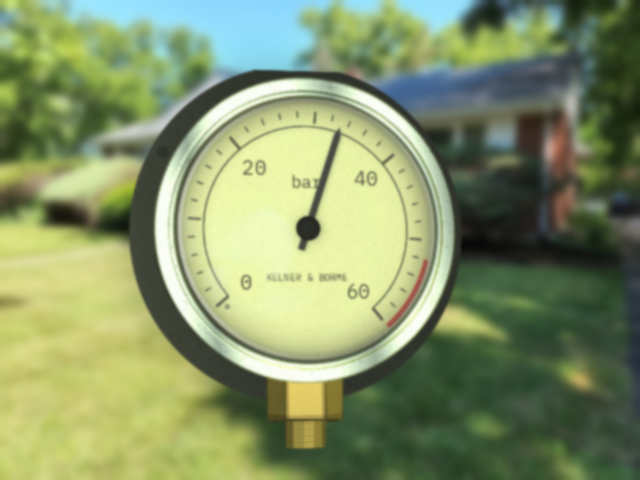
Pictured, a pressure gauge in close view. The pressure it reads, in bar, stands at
33 bar
